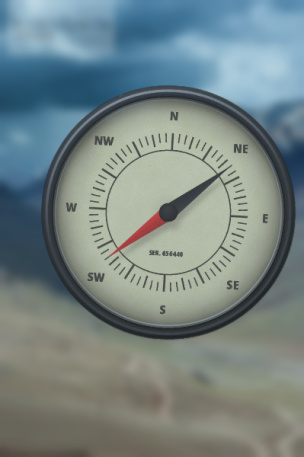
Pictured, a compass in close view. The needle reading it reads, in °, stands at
230 °
